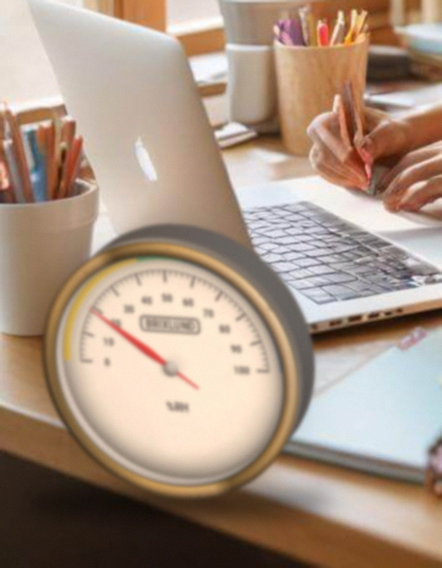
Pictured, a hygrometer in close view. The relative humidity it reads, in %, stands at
20 %
